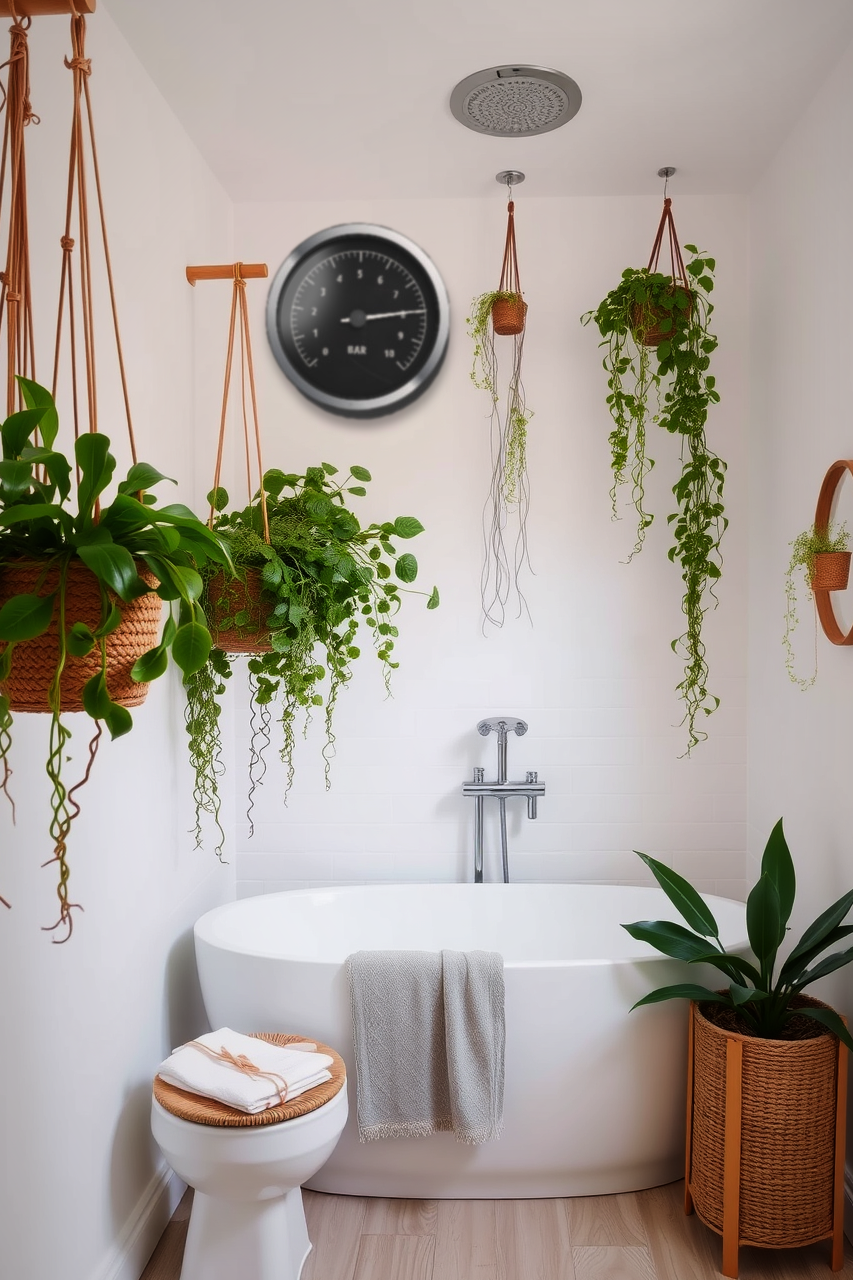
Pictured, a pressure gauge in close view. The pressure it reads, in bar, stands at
8 bar
